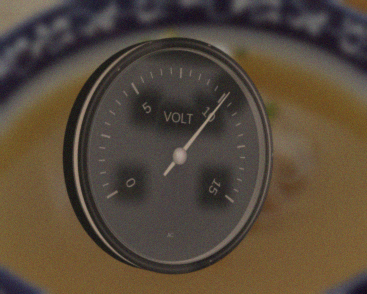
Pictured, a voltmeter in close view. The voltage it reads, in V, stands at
10 V
